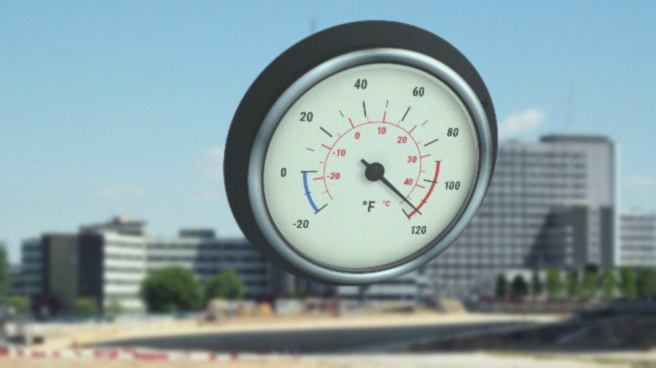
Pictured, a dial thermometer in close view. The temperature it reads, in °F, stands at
115 °F
